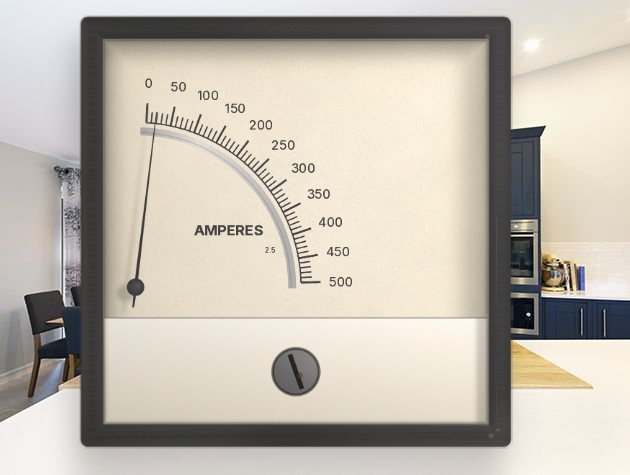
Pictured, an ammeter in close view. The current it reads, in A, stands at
20 A
